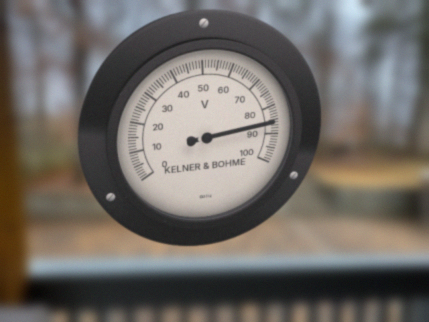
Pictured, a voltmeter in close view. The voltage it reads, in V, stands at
85 V
